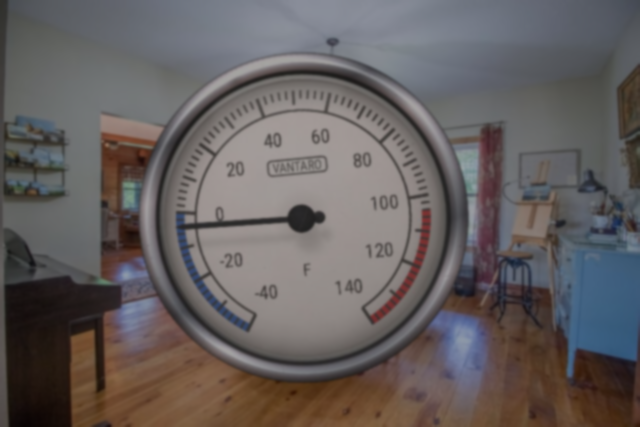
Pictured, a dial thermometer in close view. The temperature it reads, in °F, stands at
-4 °F
